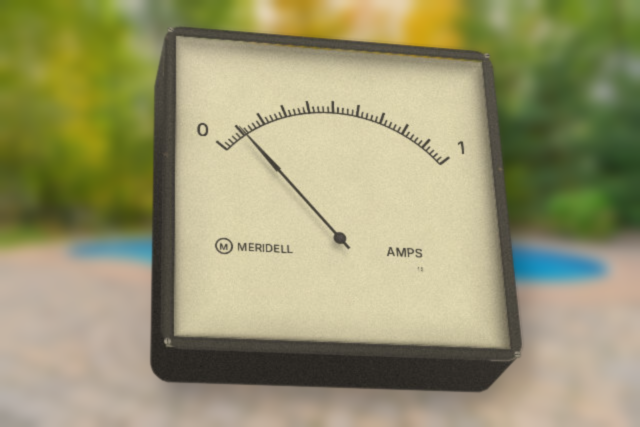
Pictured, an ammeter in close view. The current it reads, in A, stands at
0.1 A
